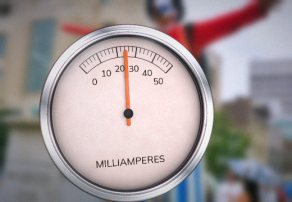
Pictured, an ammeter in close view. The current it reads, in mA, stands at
24 mA
